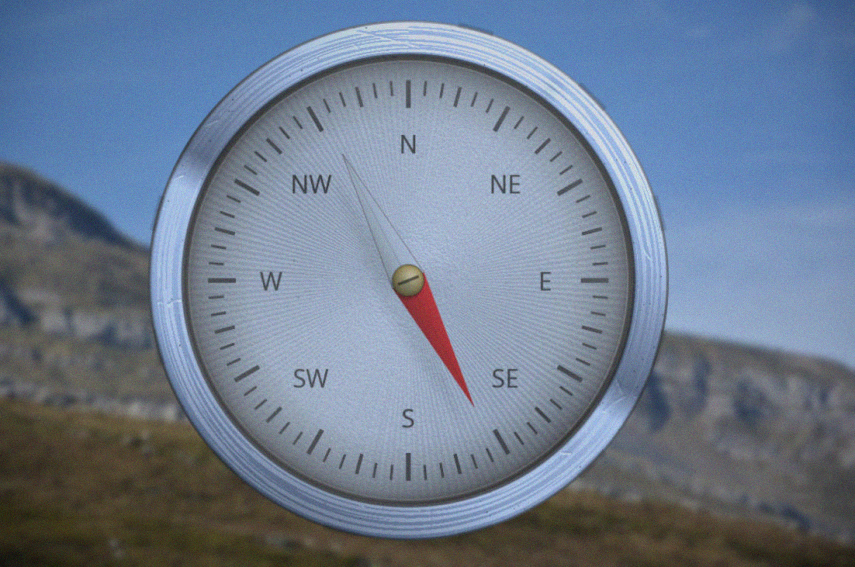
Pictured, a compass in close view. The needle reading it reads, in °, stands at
152.5 °
